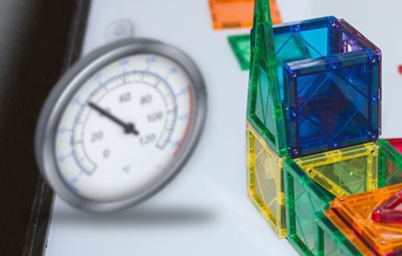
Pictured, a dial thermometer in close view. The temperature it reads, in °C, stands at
40 °C
